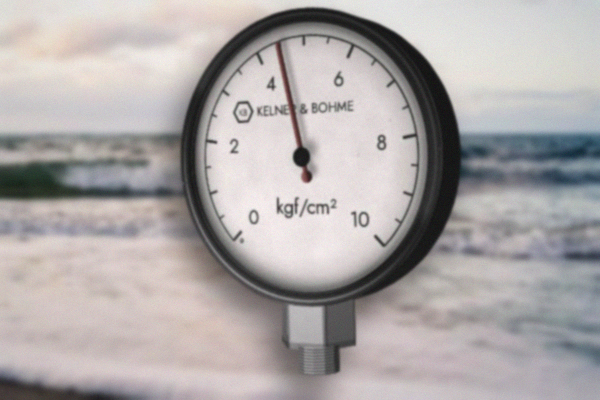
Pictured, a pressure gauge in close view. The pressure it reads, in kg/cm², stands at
4.5 kg/cm²
